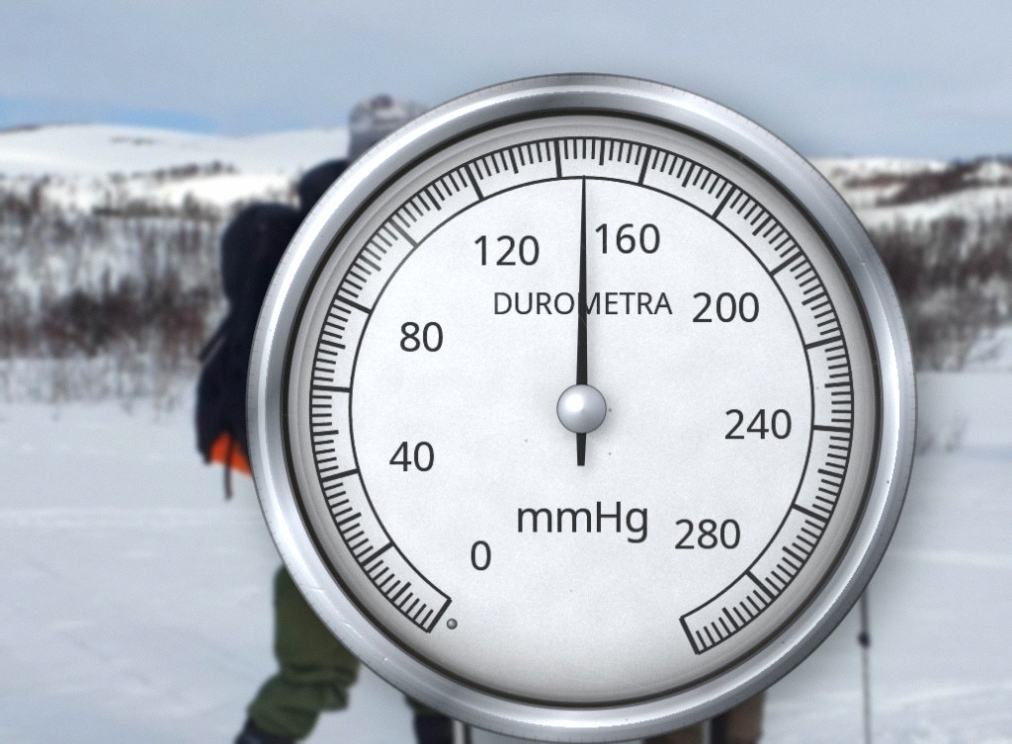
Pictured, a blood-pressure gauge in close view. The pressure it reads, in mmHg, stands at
146 mmHg
